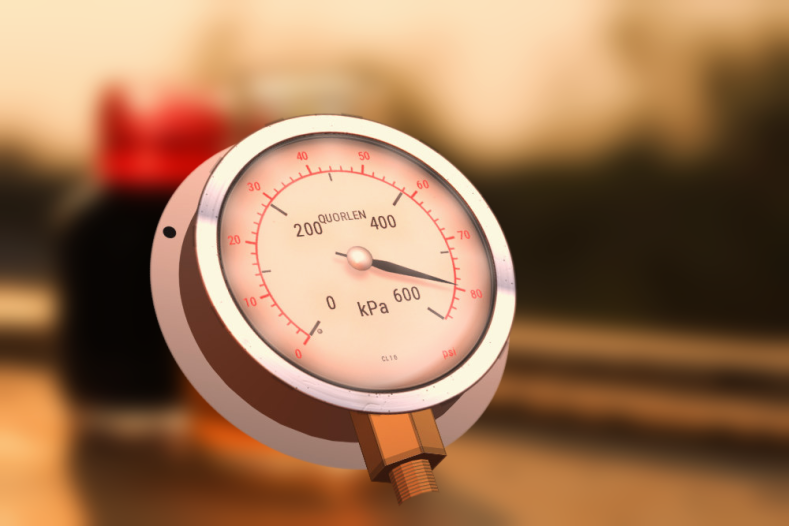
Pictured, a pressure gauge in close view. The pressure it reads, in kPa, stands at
550 kPa
